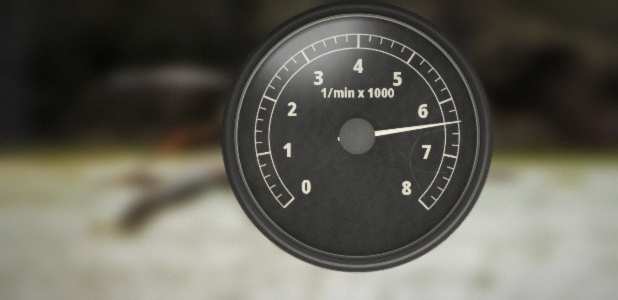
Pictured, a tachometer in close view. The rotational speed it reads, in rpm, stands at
6400 rpm
